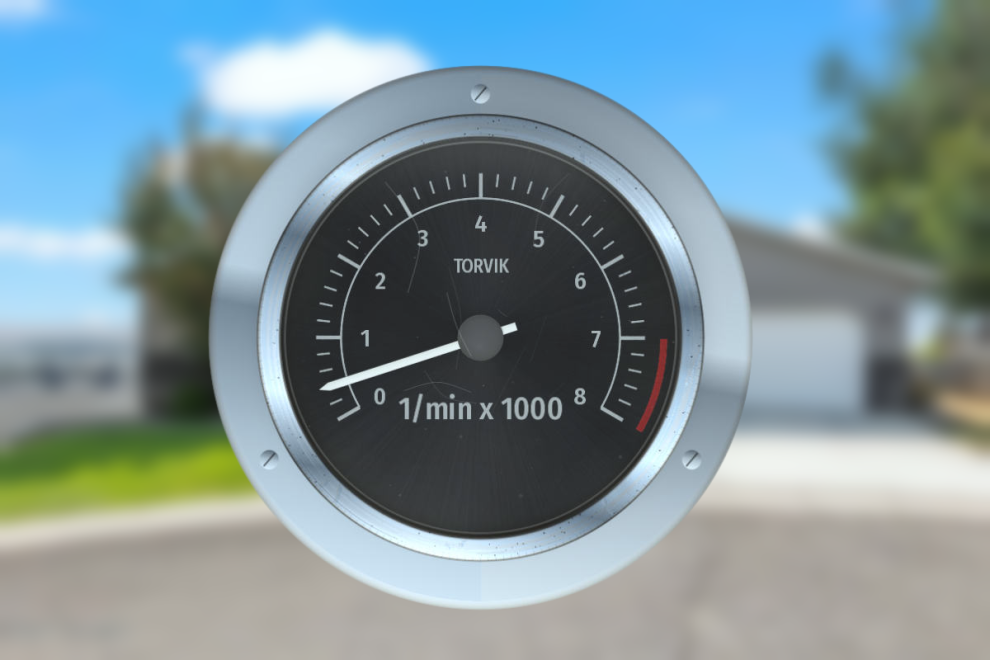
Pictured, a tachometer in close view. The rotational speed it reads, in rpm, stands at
400 rpm
